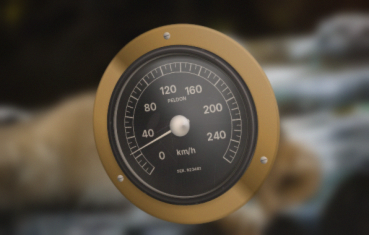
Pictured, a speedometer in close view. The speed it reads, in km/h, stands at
25 km/h
